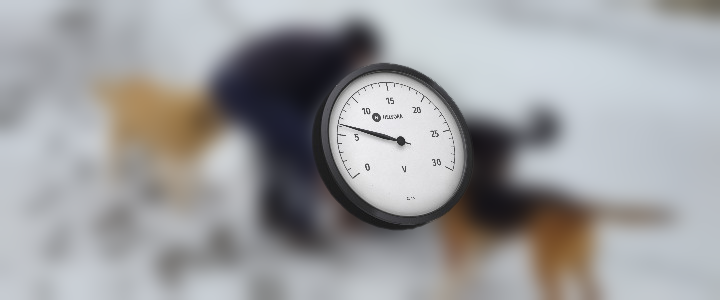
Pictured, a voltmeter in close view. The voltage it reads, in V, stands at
6 V
